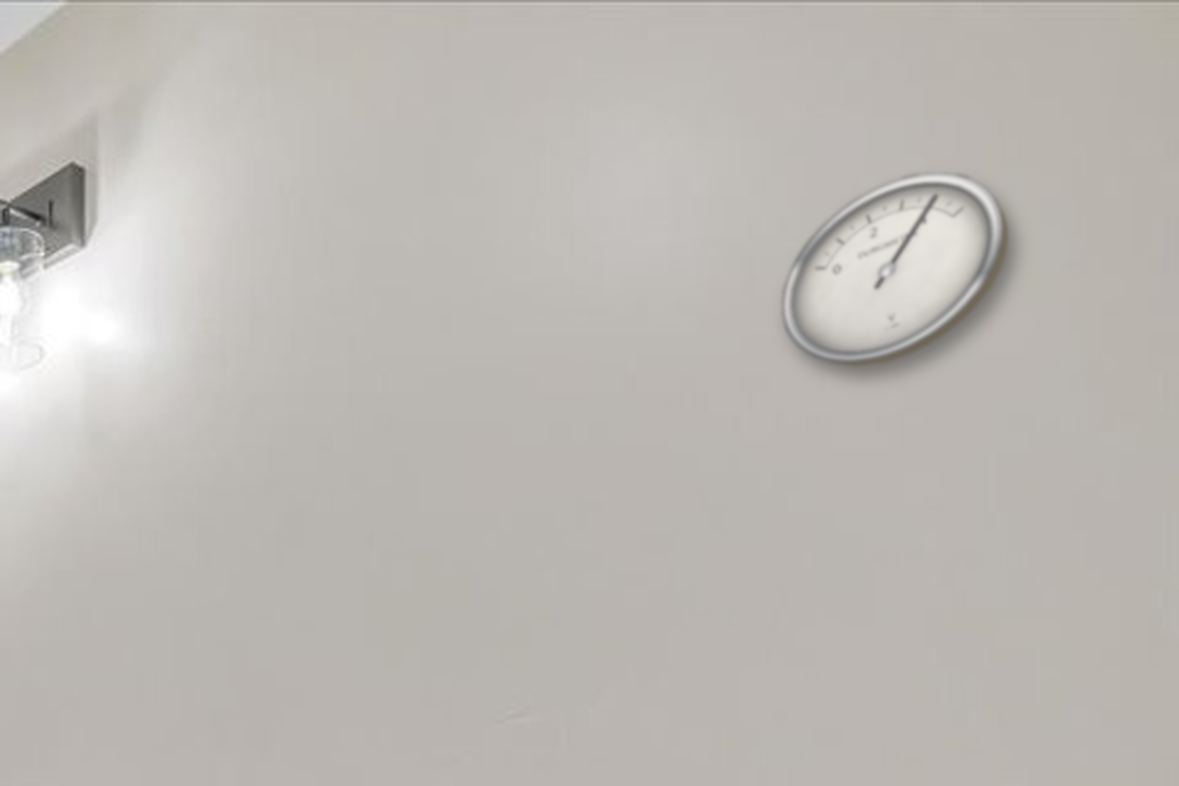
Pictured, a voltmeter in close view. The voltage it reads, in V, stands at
4 V
